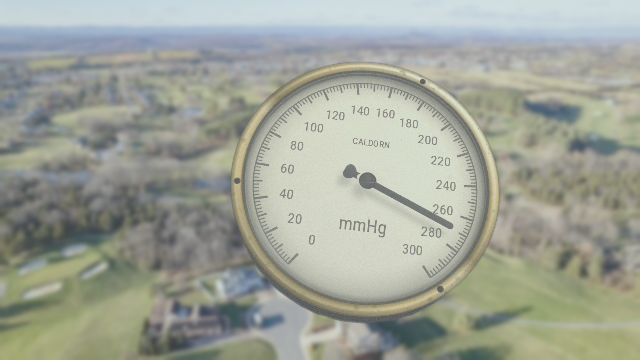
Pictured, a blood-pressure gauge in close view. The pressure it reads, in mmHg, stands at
270 mmHg
